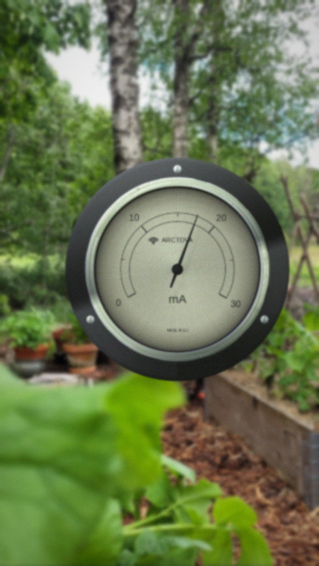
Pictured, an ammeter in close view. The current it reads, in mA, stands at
17.5 mA
